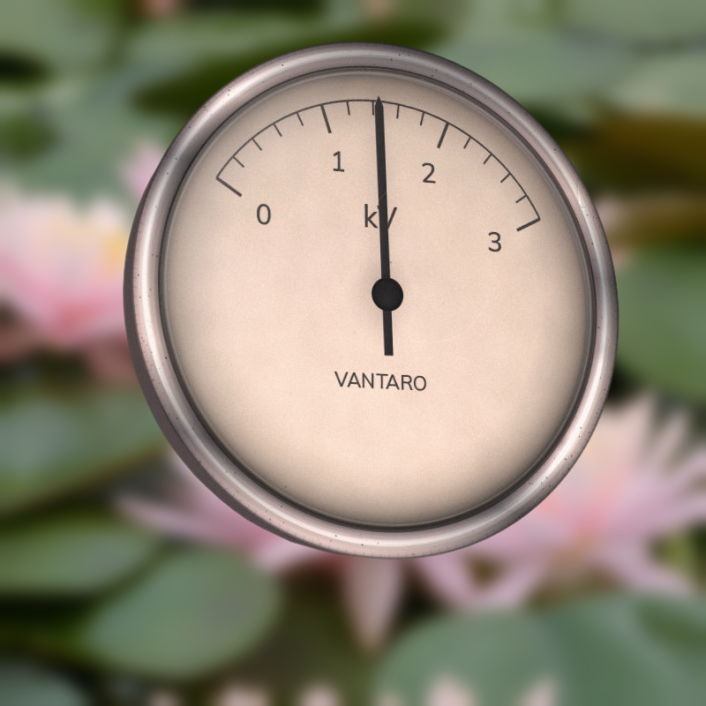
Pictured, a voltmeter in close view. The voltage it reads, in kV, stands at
1.4 kV
